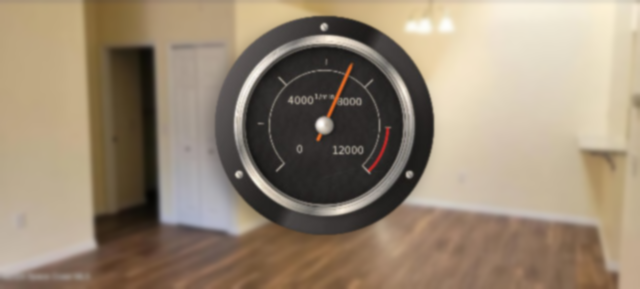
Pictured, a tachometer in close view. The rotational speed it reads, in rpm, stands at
7000 rpm
